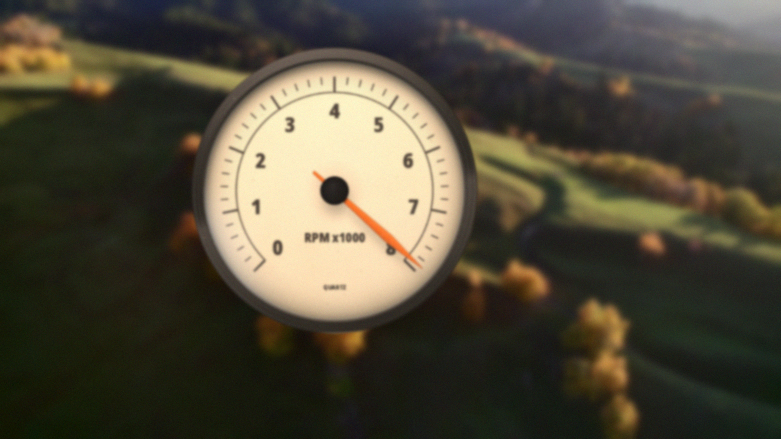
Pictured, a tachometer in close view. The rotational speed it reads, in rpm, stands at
7900 rpm
